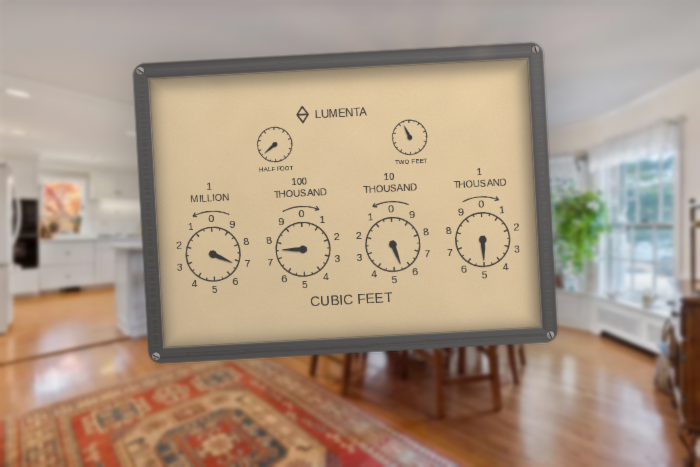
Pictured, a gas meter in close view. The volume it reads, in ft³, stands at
675500 ft³
